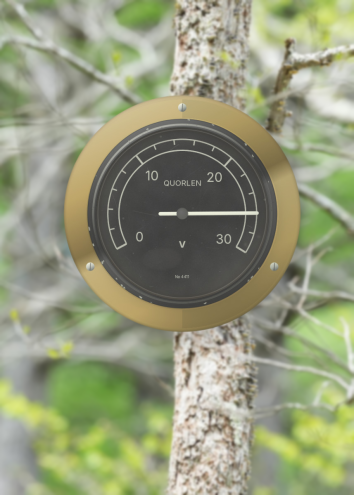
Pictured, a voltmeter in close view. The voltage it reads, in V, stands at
26 V
